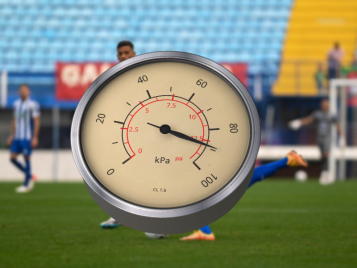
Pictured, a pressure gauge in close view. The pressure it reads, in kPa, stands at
90 kPa
